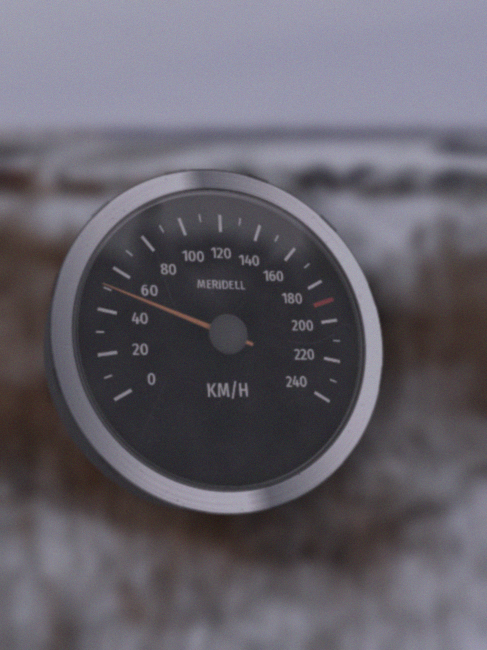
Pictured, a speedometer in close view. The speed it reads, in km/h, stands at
50 km/h
